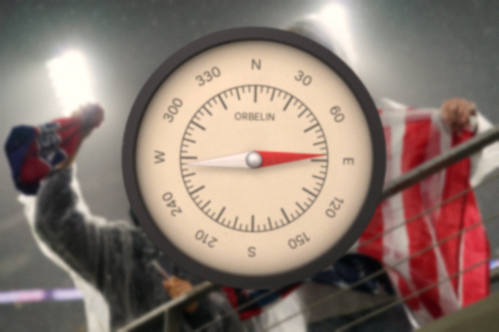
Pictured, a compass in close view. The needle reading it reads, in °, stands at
85 °
